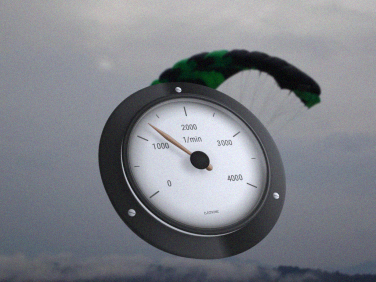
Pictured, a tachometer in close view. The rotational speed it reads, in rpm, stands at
1250 rpm
